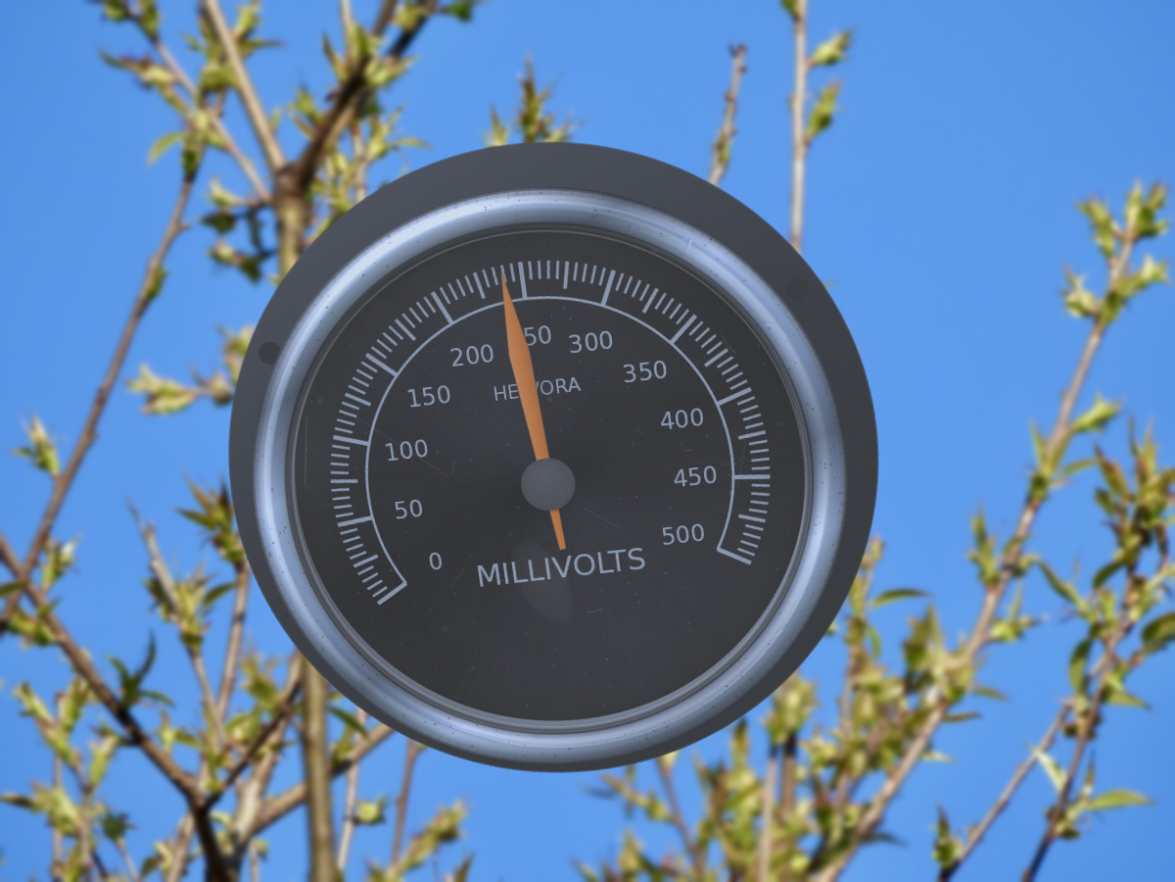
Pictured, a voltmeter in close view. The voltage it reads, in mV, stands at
240 mV
